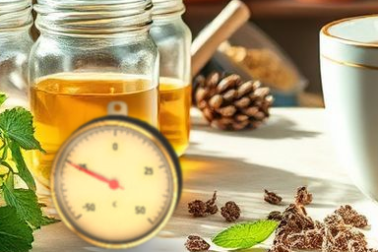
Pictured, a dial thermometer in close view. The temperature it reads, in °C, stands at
-25 °C
